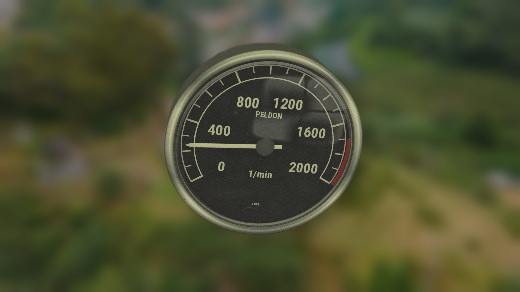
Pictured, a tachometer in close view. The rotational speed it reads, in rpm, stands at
250 rpm
